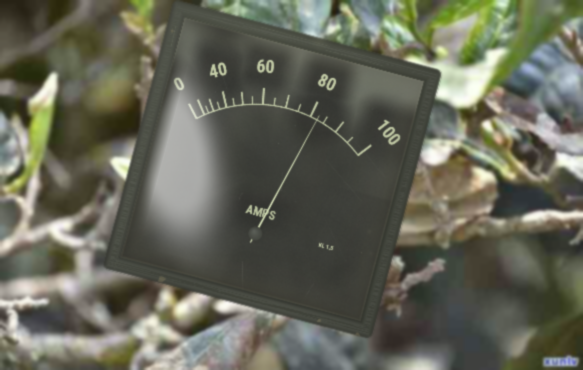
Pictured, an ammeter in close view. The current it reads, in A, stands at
82.5 A
